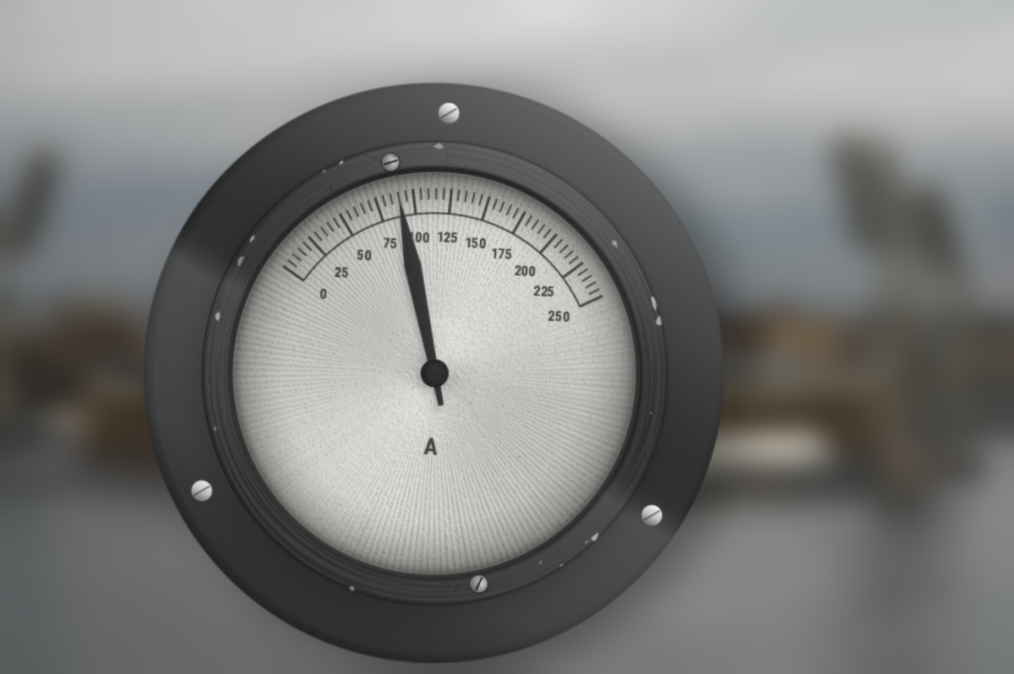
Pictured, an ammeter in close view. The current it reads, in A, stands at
90 A
